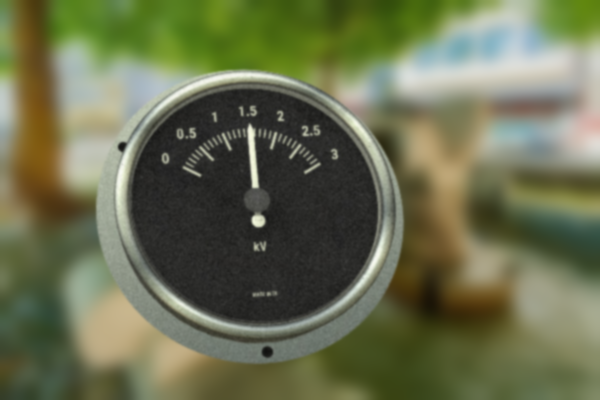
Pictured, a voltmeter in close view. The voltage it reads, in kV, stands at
1.5 kV
